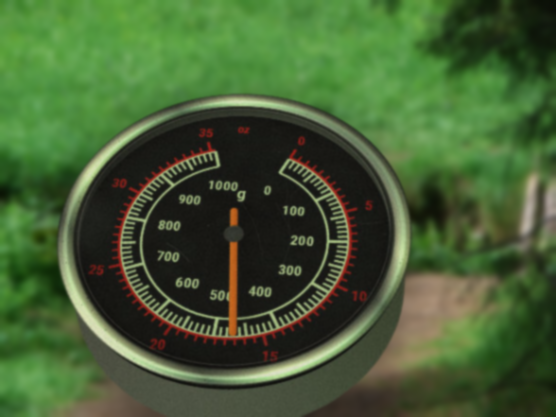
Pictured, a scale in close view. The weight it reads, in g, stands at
470 g
